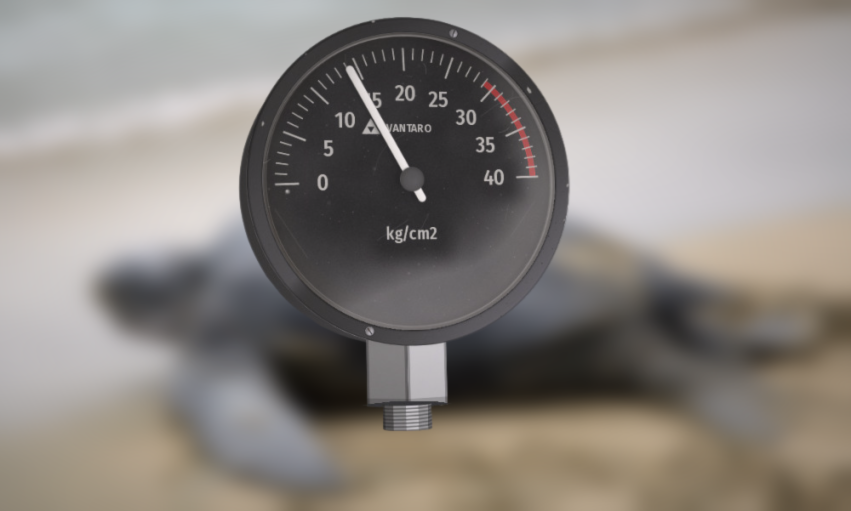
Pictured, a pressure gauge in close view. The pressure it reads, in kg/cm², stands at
14 kg/cm²
